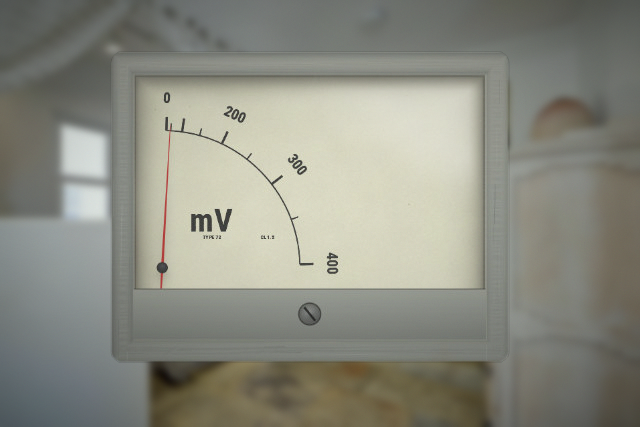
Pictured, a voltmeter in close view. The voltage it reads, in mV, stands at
50 mV
